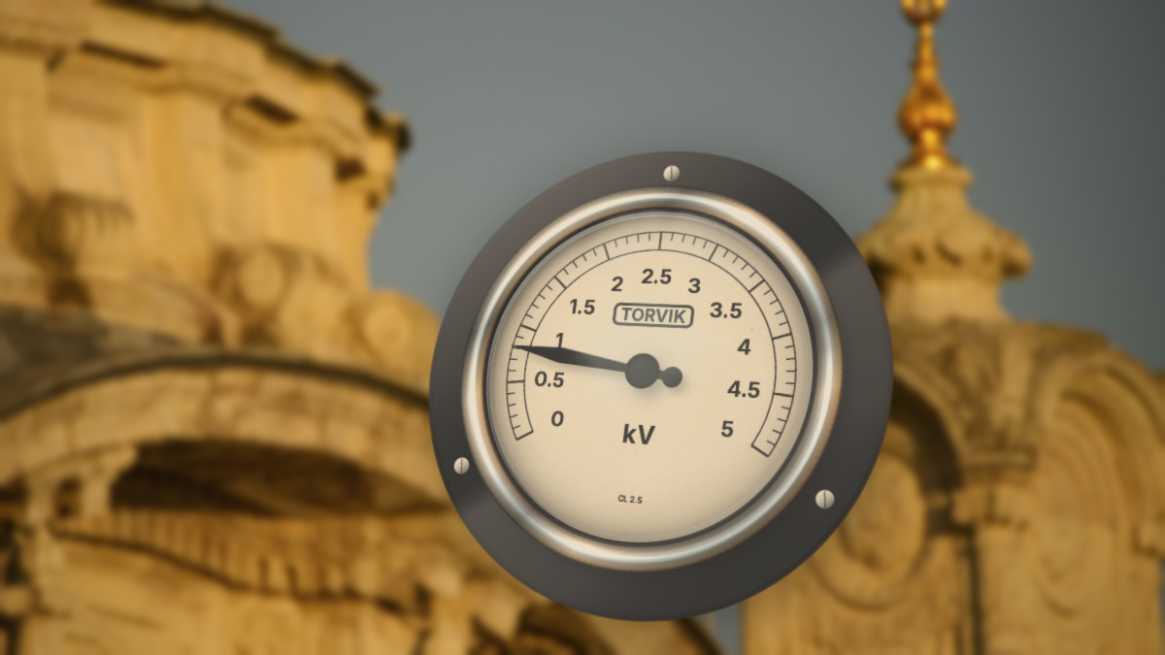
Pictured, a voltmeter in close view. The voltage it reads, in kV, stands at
0.8 kV
